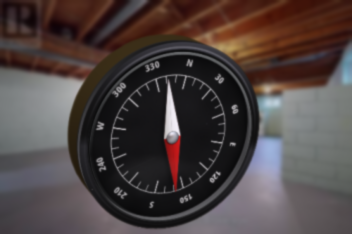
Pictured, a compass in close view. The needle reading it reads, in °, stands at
160 °
